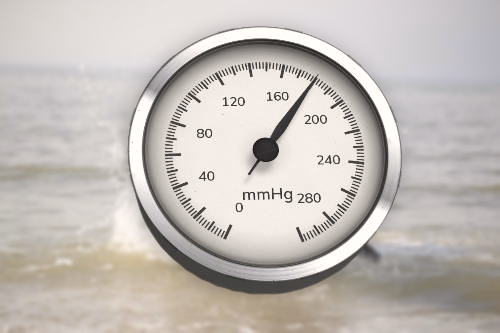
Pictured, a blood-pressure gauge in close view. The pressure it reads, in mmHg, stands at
180 mmHg
